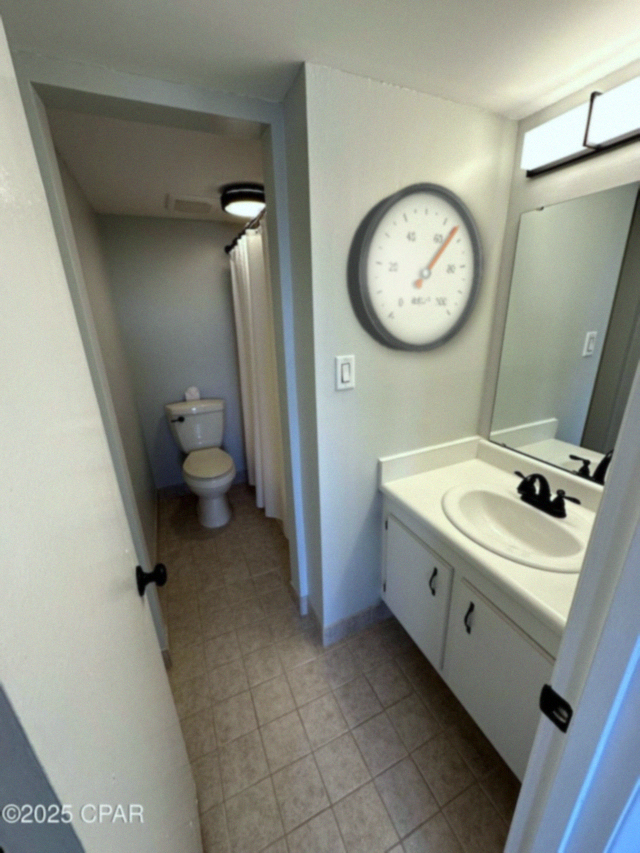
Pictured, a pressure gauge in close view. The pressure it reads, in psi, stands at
65 psi
